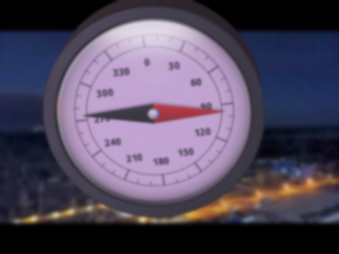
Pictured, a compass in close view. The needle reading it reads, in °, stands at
95 °
